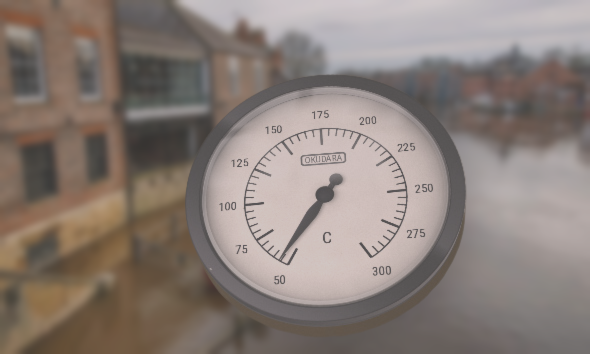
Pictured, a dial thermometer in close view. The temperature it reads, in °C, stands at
55 °C
